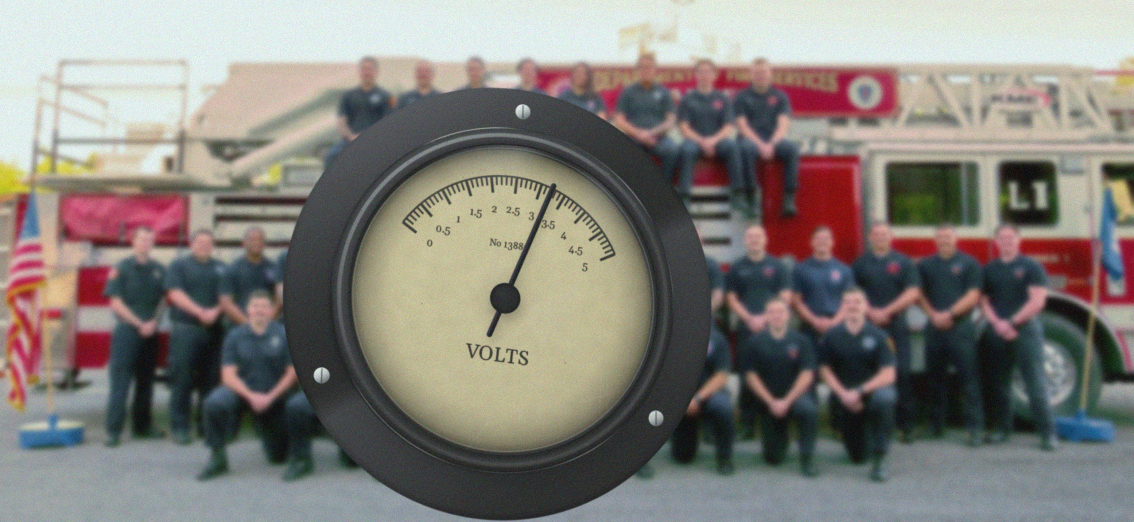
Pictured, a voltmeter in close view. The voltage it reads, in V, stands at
3.2 V
